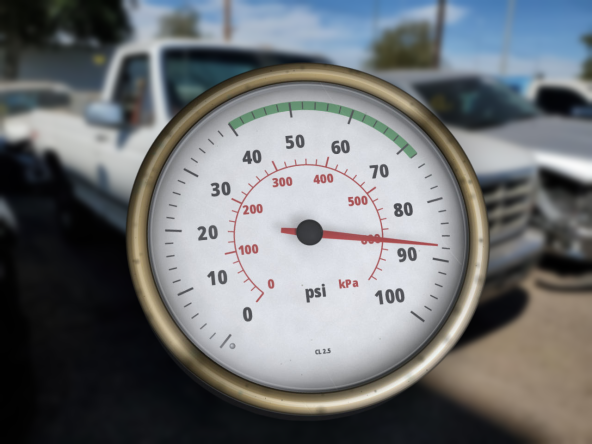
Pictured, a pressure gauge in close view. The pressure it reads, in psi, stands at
88 psi
